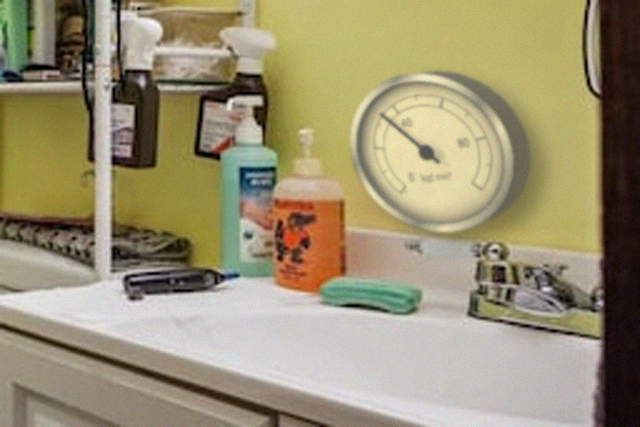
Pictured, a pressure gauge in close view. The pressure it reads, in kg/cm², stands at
35 kg/cm²
